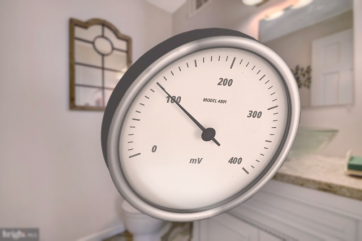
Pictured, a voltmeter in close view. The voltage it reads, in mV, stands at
100 mV
